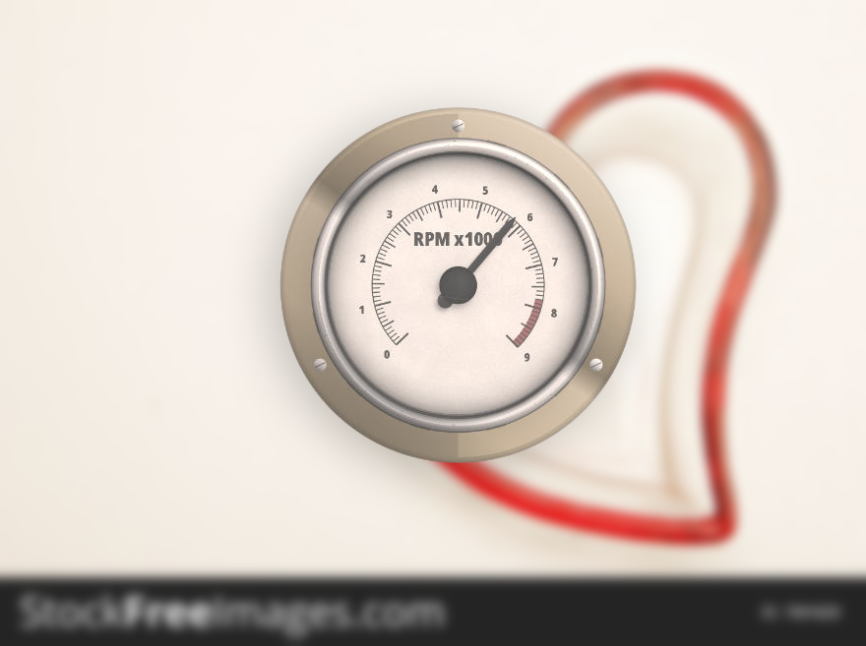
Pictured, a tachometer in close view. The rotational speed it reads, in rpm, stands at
5800 rpm
